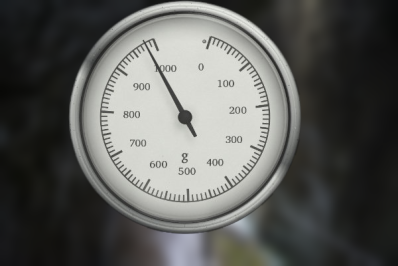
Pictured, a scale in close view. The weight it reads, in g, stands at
980 g
